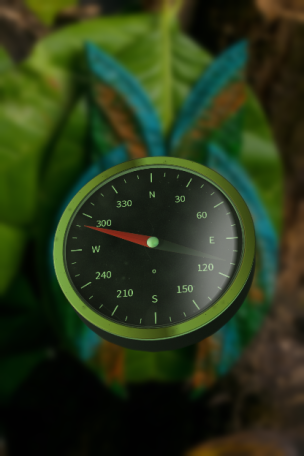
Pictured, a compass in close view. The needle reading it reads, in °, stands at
290 °
